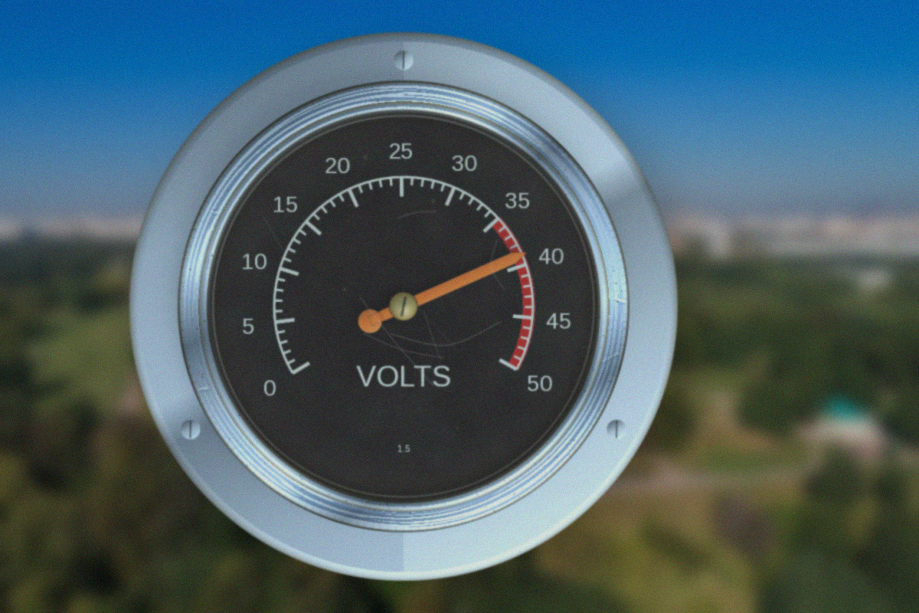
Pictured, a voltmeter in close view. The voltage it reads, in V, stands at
39 V
